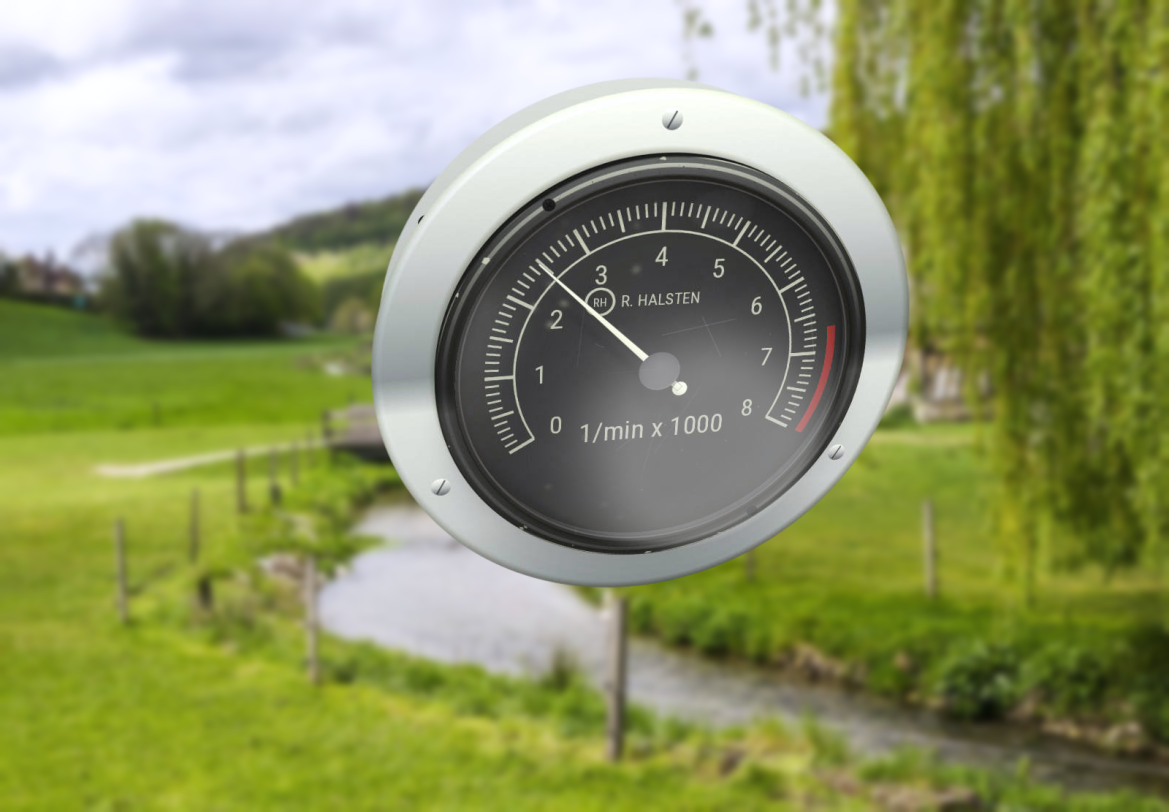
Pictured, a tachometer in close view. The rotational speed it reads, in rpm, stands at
2500 rpm
